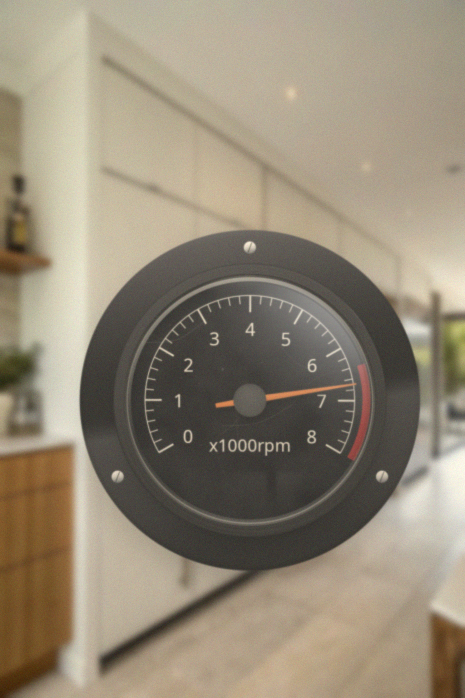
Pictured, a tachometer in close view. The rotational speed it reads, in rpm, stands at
6700 rpm
